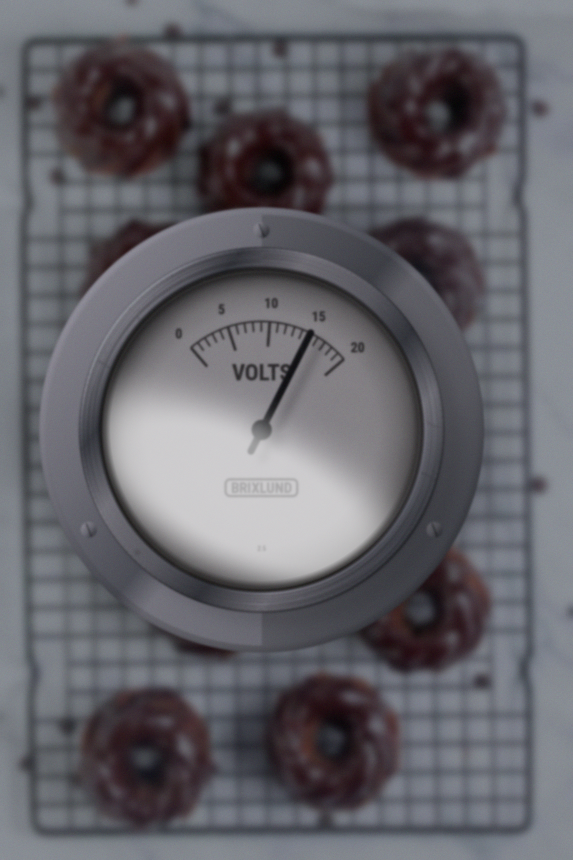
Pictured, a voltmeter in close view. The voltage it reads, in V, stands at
15 V
